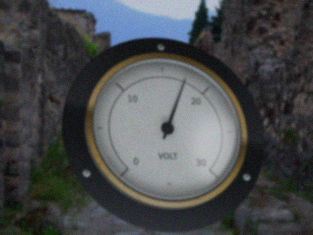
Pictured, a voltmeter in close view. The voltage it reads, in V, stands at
17.5 V
